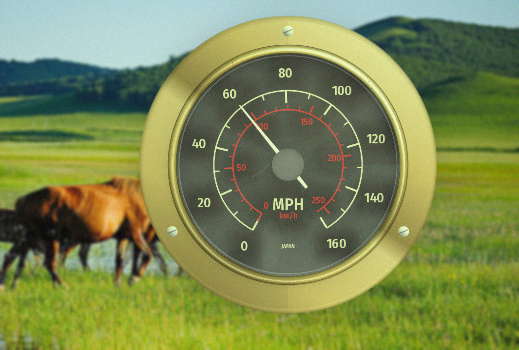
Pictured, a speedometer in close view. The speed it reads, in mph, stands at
60 mph
